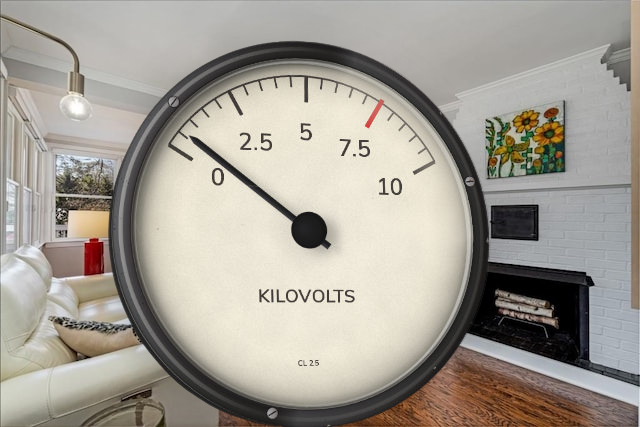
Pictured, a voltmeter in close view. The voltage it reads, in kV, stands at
0.5 kV
